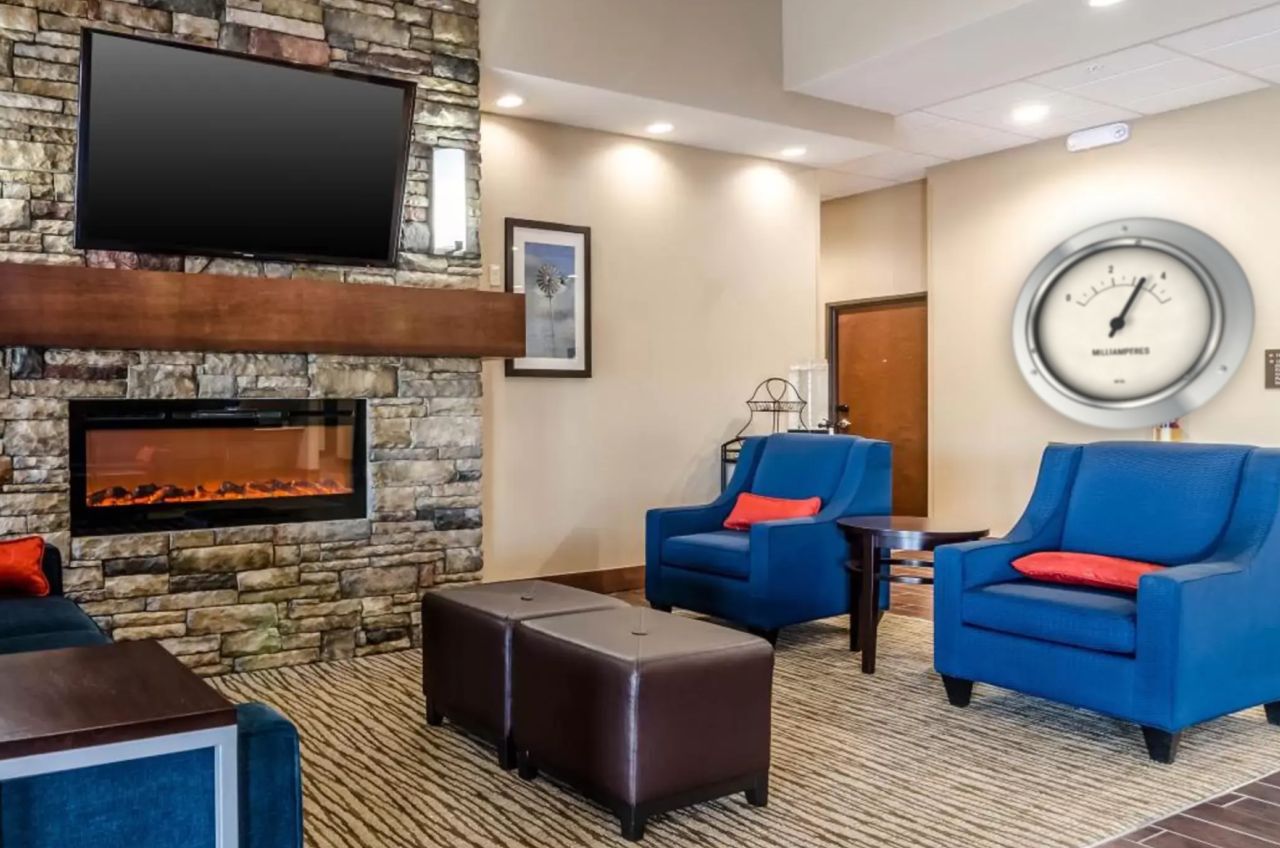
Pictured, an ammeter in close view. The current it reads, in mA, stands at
3.5 mA
